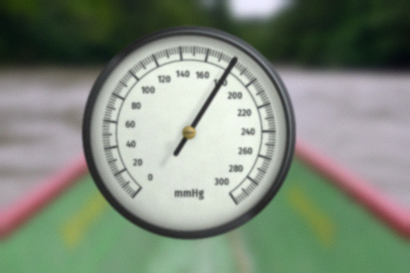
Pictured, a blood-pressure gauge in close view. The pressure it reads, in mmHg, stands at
180 mmHg
